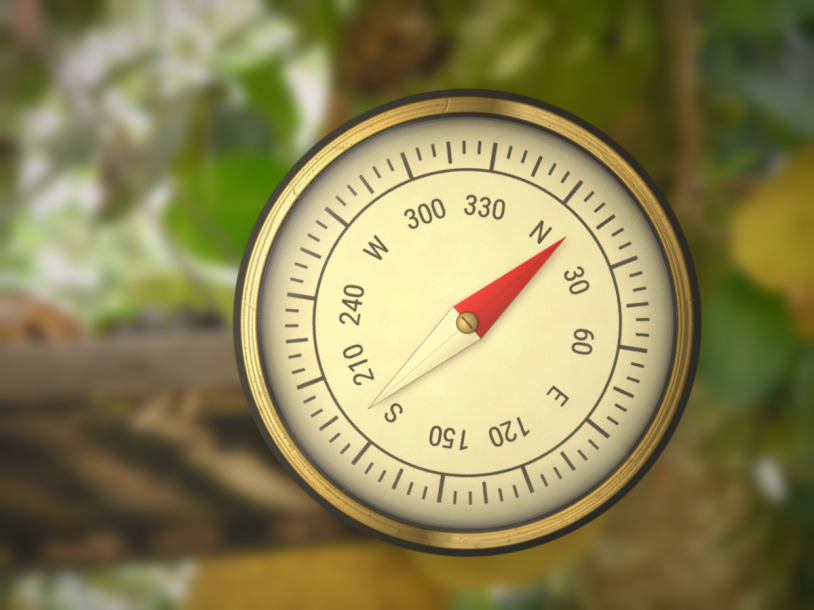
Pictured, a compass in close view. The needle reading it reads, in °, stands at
10 °
